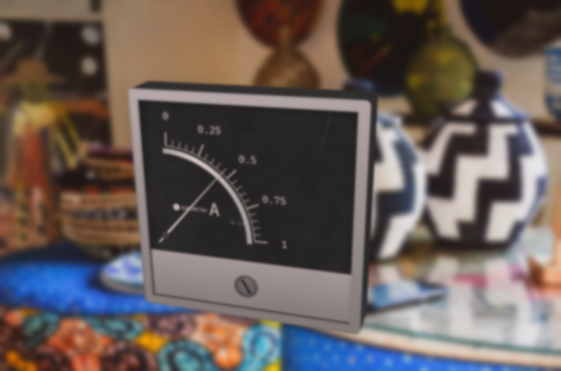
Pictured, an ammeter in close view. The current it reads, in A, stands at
0.45 A
